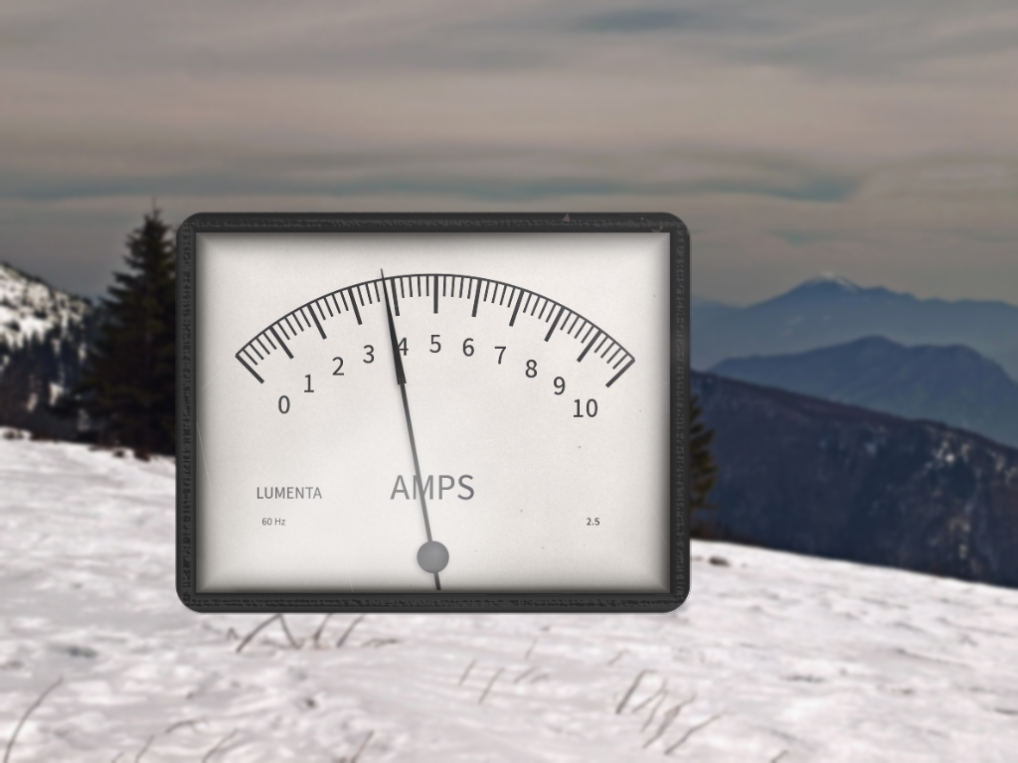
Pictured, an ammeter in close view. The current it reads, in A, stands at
3.8 A
